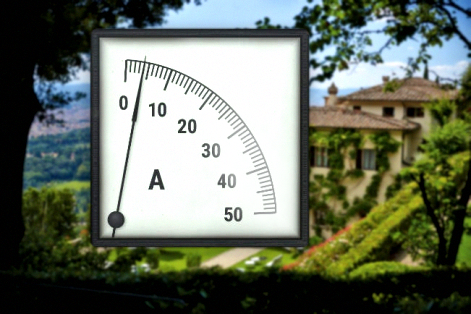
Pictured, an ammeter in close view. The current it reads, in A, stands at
4 A
